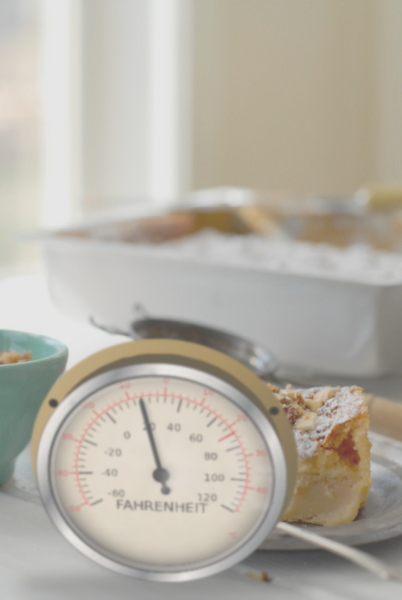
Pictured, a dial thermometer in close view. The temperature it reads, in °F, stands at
20 °F
